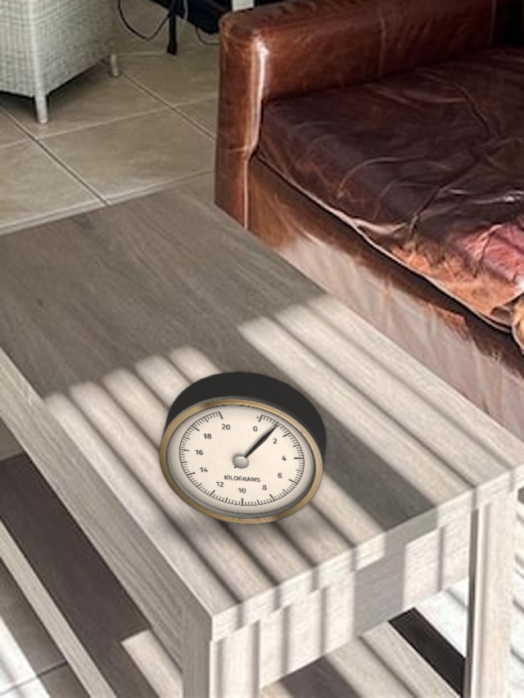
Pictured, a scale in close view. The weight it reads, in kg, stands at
1 kg
